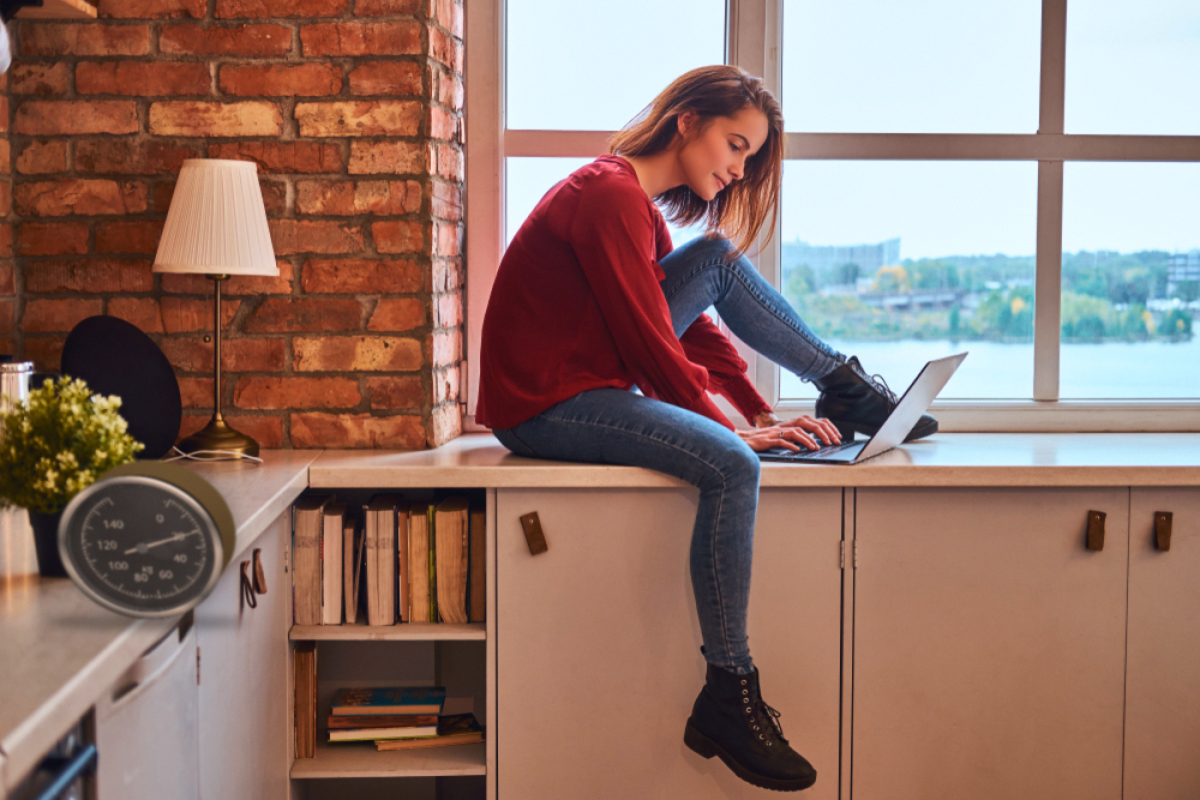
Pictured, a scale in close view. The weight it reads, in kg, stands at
20 kg
